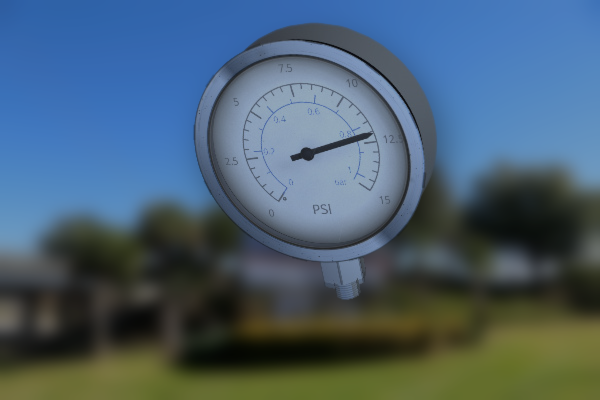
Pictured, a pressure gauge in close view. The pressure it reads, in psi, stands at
12 psi
